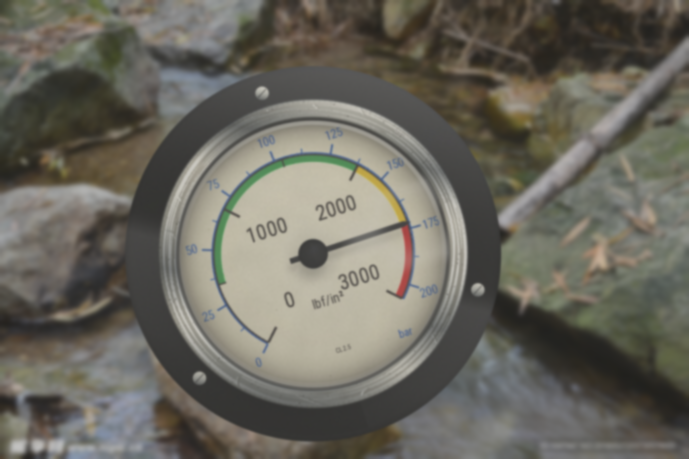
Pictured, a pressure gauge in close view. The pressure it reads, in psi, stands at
2500 psi
